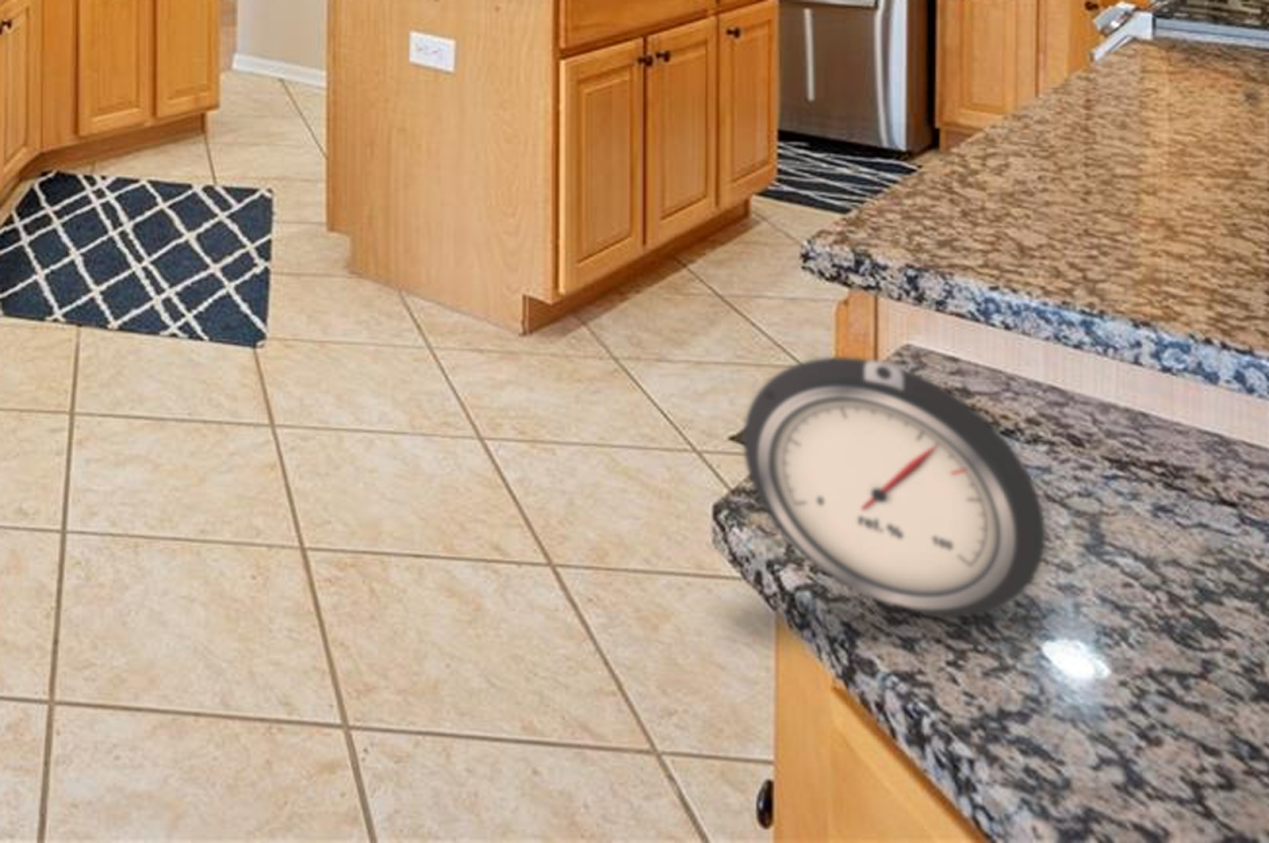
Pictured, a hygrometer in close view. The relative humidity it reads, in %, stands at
64 %
